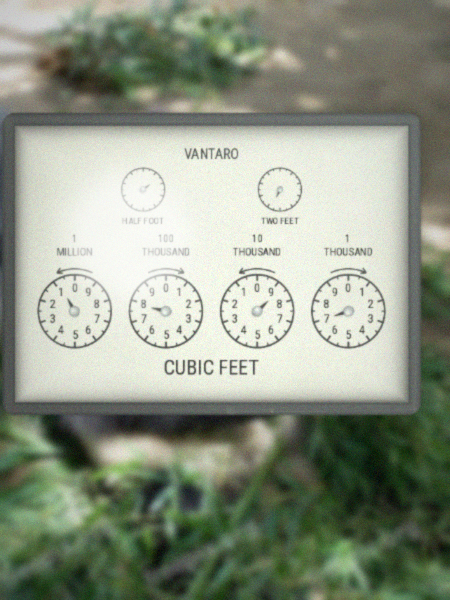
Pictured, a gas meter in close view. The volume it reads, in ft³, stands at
78700 ft³
